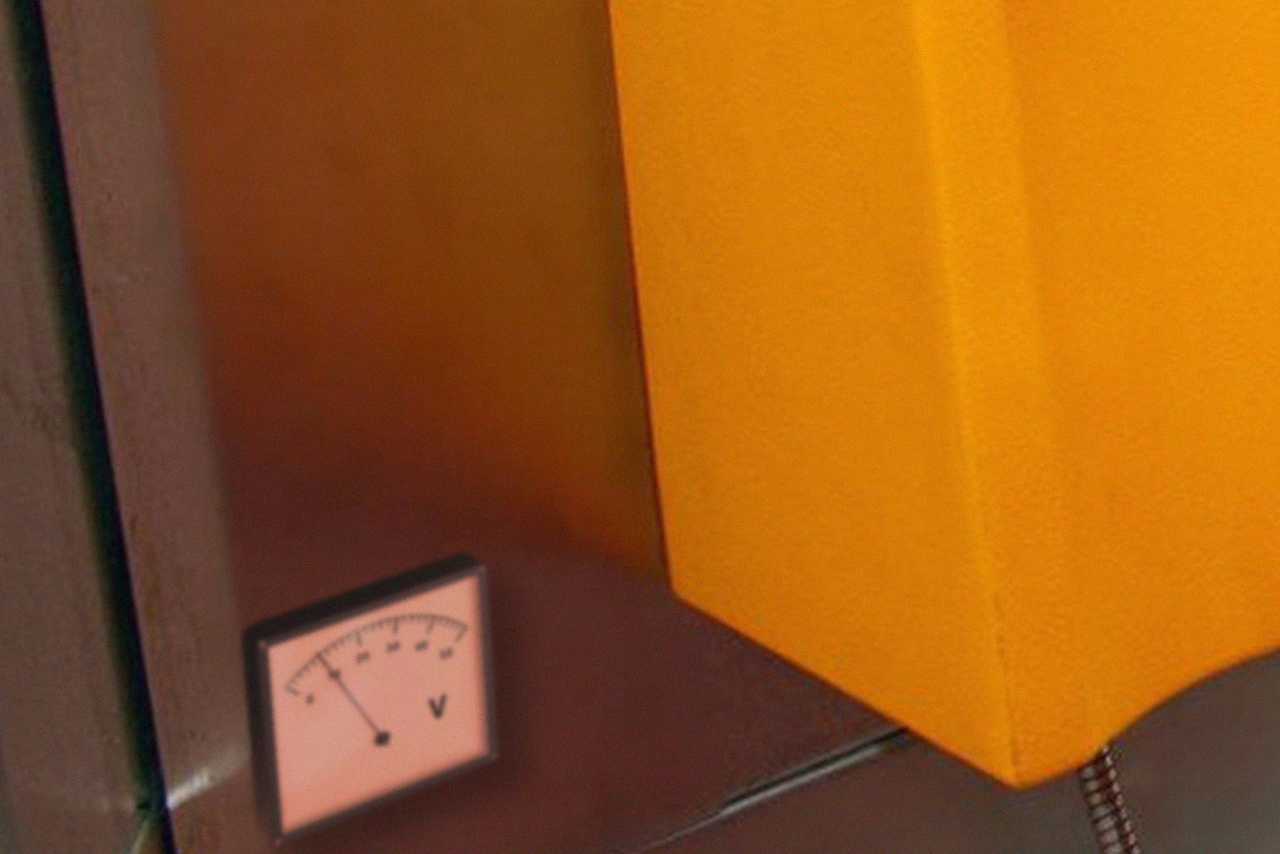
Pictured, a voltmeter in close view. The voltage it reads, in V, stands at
10 V
